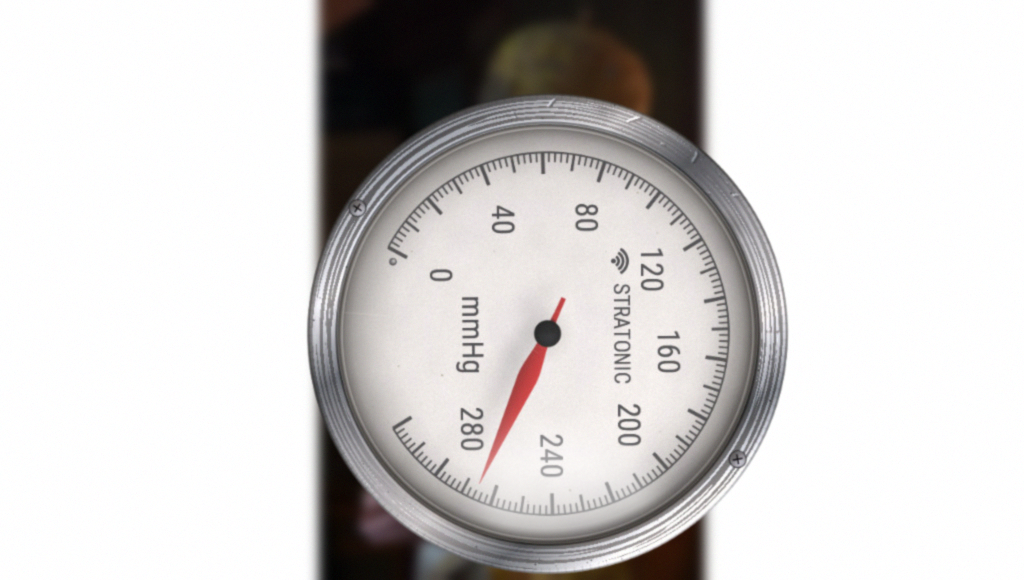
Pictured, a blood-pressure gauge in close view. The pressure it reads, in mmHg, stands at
266 mmHg
